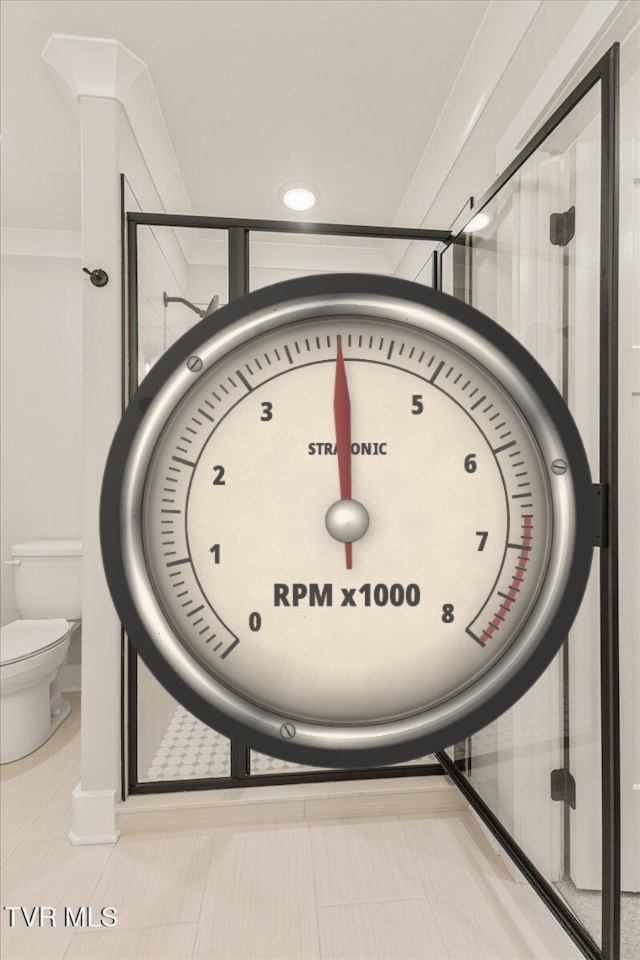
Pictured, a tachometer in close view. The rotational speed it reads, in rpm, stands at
4000 rpm
